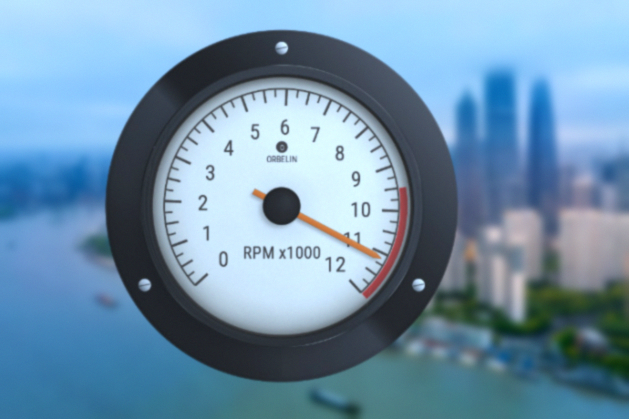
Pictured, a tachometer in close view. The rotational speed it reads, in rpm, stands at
11125 rpm
